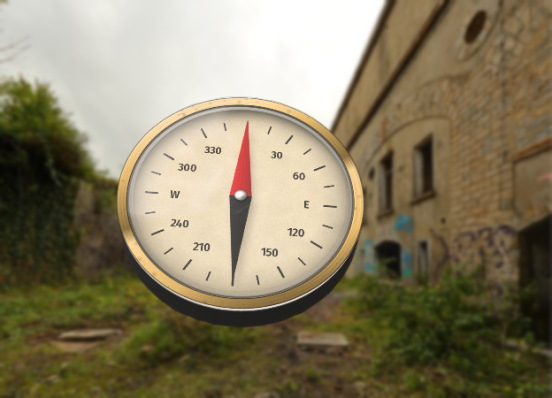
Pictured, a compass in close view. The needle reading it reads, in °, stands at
0 °
